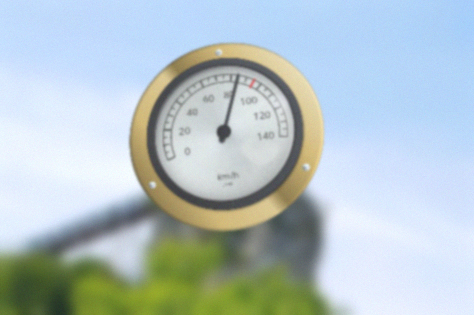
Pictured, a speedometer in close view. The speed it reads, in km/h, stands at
85 km/h
